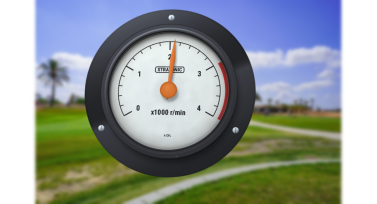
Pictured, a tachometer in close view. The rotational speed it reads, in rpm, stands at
2100 rpm
